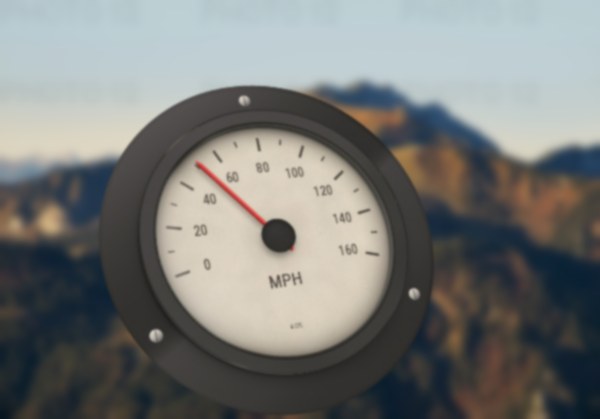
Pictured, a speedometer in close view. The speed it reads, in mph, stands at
50 mph
